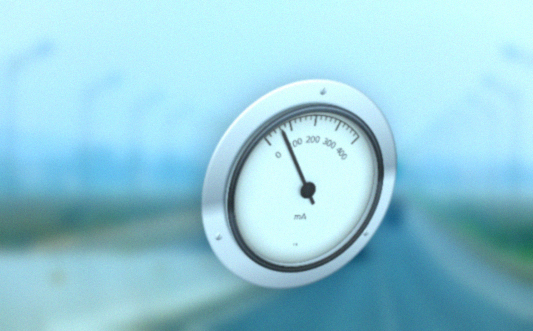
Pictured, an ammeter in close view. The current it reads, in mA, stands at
60 mA
